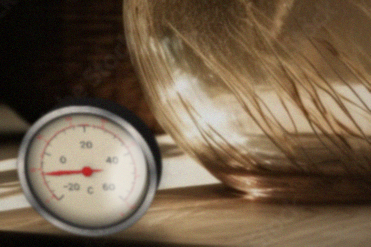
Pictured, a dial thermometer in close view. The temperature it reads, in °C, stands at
-8 °C
